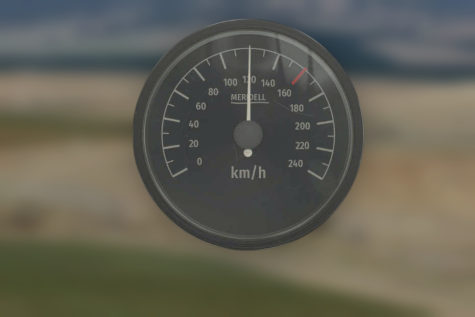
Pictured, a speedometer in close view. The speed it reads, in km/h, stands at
120 km/h
